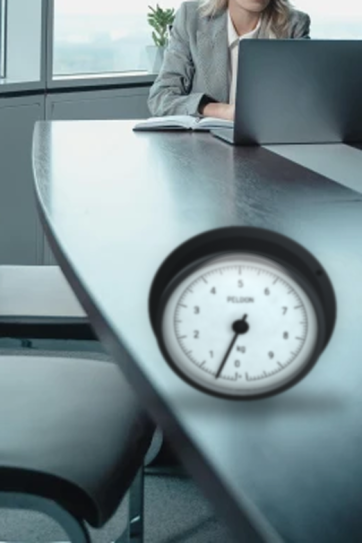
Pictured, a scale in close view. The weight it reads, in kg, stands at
0.5 kg
